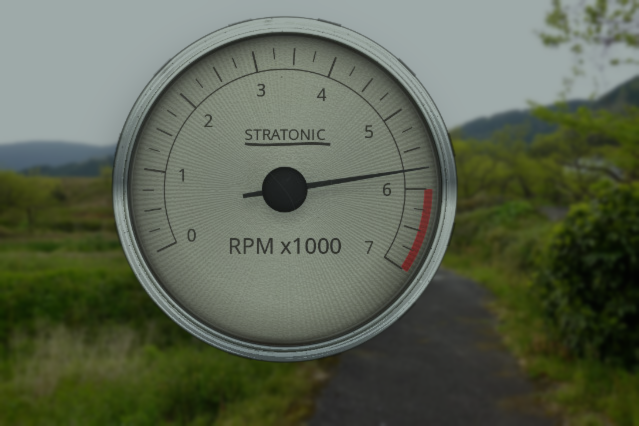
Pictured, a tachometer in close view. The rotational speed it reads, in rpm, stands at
5750 rpm
